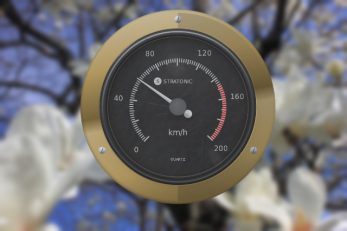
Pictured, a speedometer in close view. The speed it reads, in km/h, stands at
60 km/h
